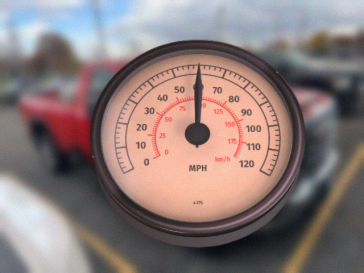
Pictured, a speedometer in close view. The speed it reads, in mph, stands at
60 mph
